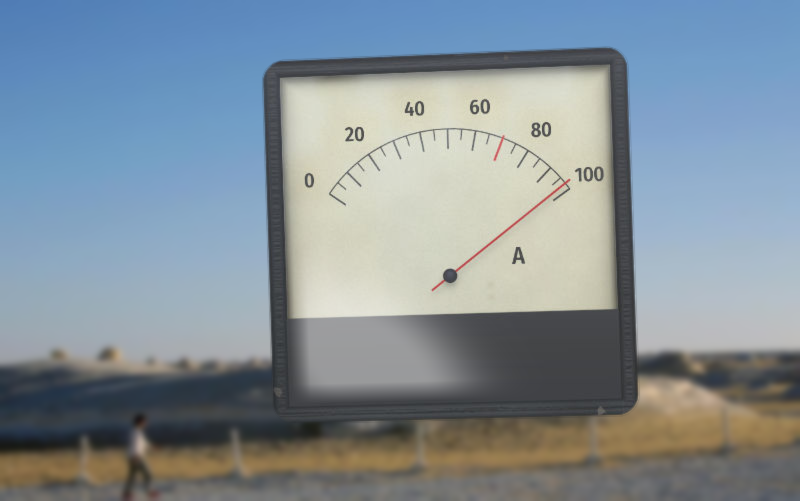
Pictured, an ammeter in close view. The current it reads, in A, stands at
97.5 A
